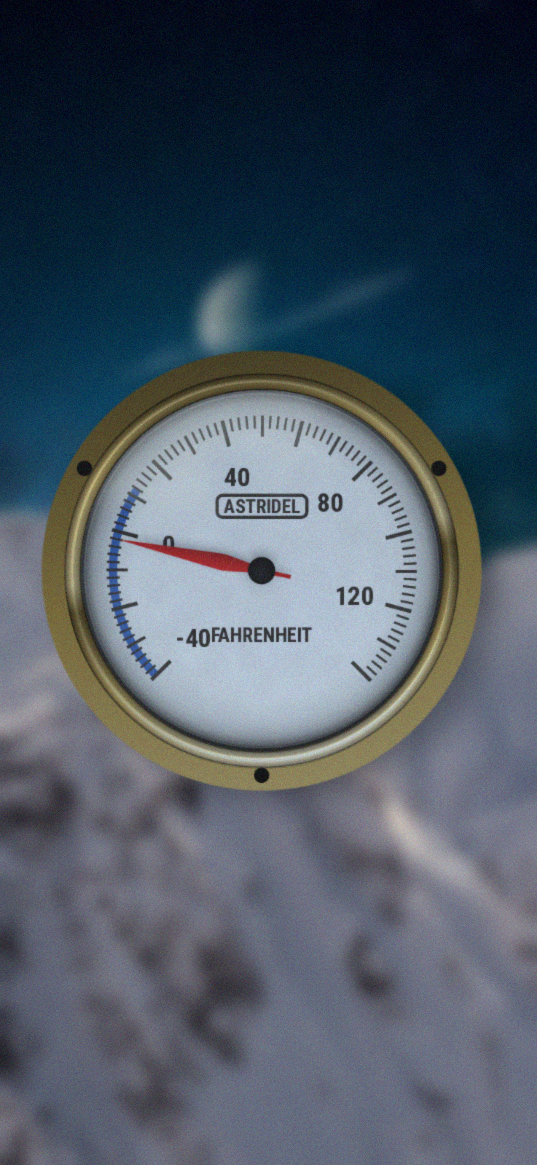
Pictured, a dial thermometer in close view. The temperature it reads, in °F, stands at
-2 °F
